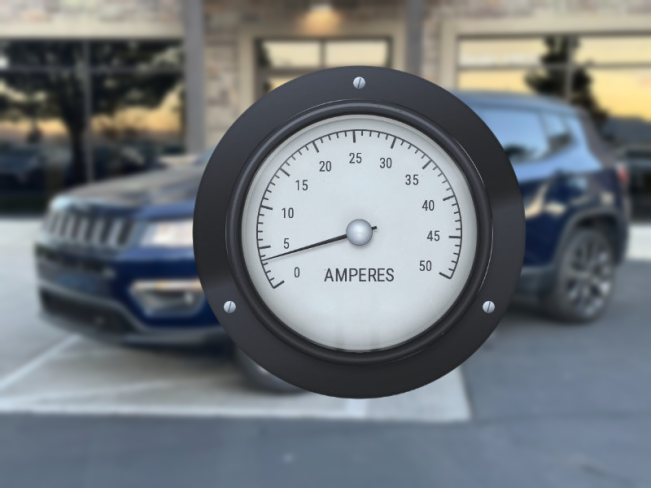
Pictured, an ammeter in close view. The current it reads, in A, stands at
3.5 A
